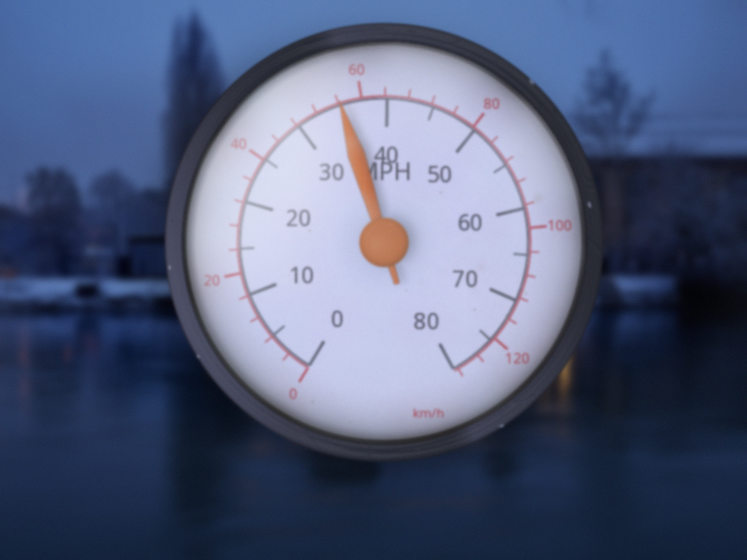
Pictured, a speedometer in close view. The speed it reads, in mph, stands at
35 mph
